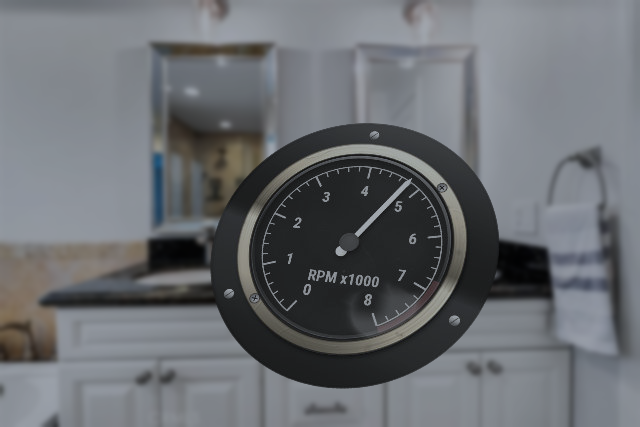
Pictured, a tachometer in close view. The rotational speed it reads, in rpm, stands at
4800 rpm
